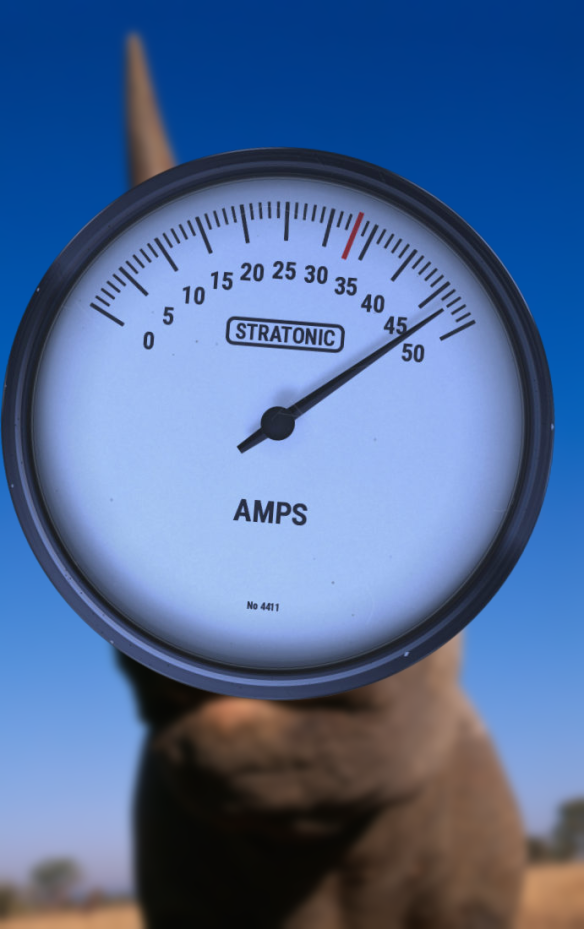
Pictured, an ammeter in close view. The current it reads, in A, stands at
47 A
